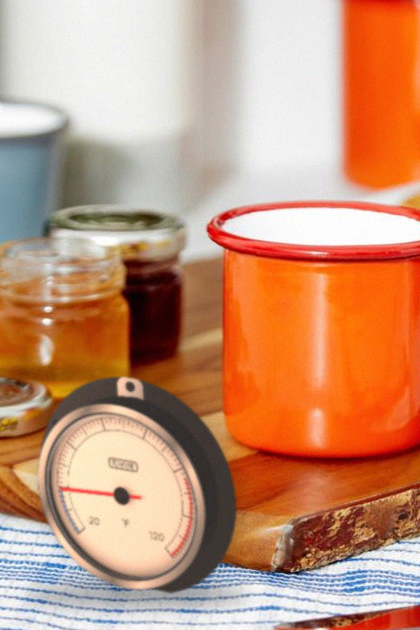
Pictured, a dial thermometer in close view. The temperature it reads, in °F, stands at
0 °F
